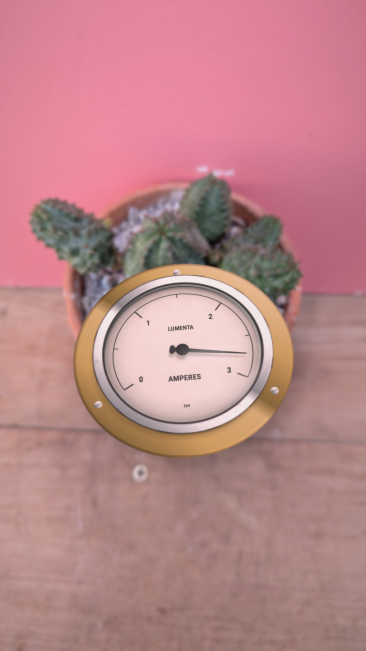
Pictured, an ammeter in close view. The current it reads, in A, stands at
2.75 A
